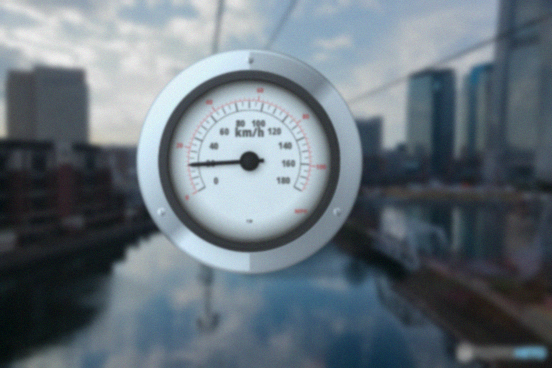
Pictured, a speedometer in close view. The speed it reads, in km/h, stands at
20 km/h
